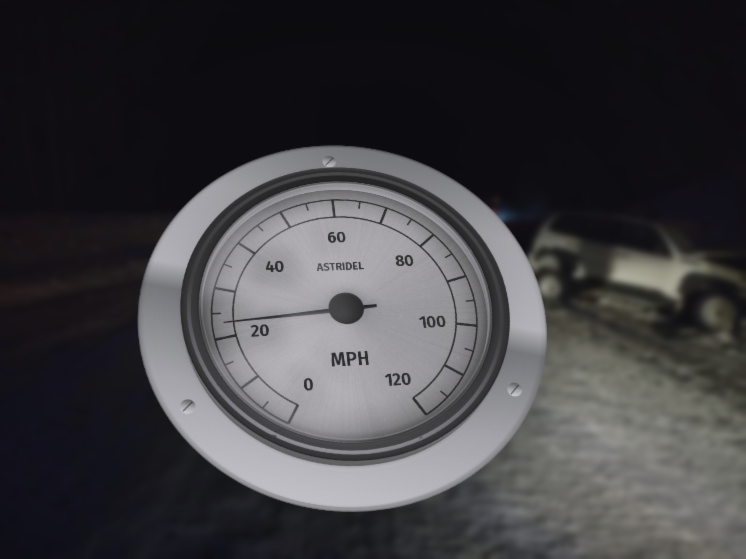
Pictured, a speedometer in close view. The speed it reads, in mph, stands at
22.5 mph
